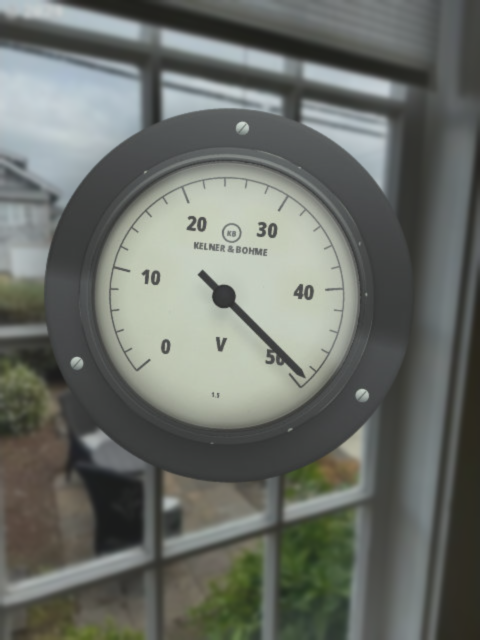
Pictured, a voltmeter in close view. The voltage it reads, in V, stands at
49 V
